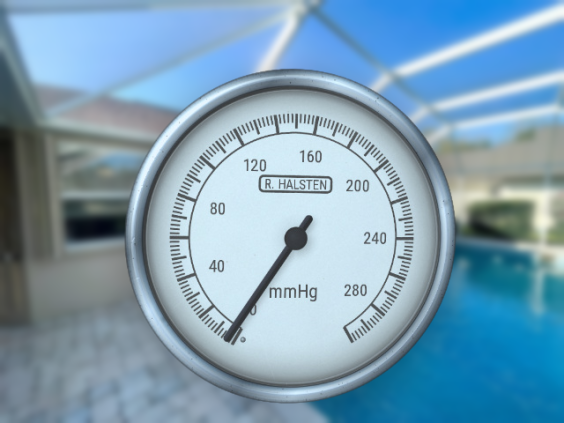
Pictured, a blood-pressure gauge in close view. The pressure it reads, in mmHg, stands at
4 mmHg
